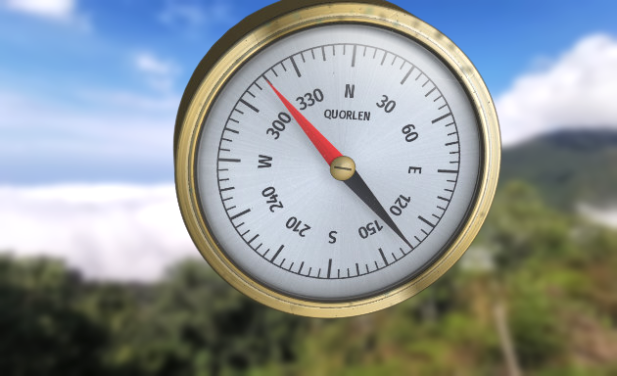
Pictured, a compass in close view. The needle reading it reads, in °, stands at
315 °
